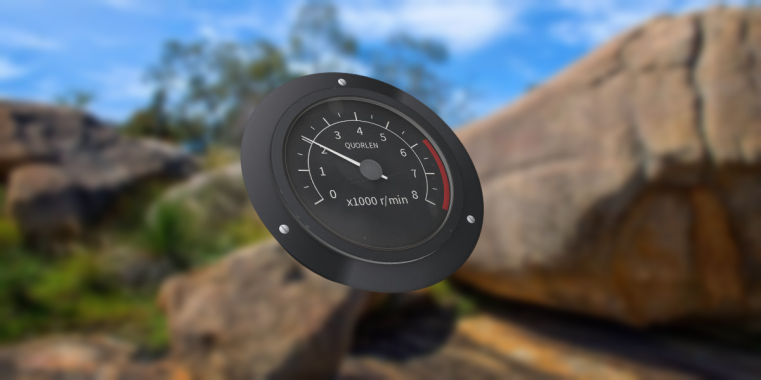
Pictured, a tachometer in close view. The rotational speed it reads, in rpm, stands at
2000 rpm
